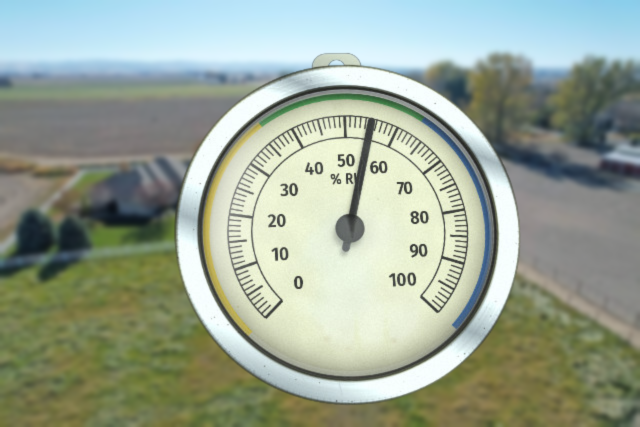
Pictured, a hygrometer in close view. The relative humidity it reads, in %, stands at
55 %
